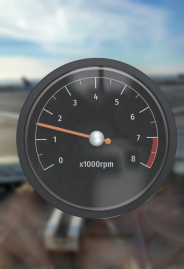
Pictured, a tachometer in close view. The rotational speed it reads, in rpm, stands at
1500 rpm
